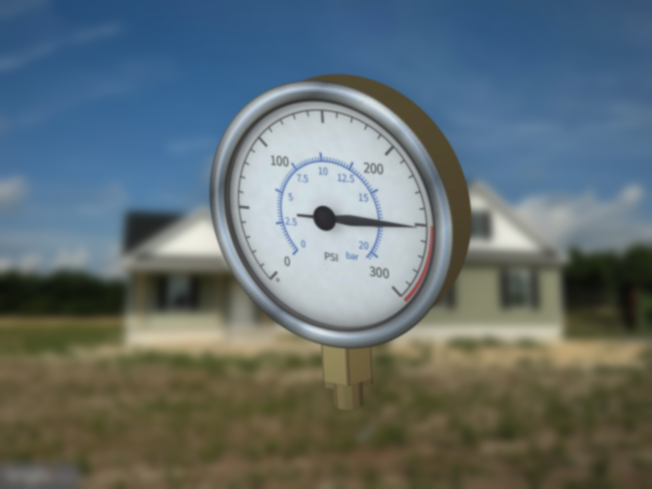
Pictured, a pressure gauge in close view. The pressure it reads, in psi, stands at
250 psi
